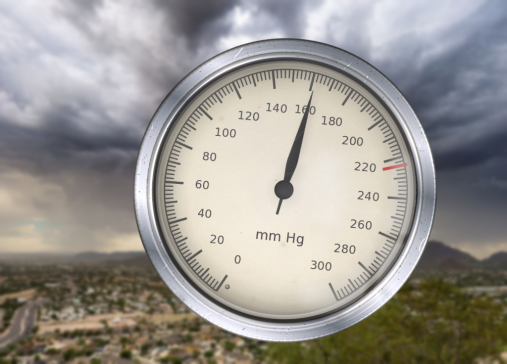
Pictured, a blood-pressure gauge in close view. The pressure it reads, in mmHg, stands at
162 mmHg
